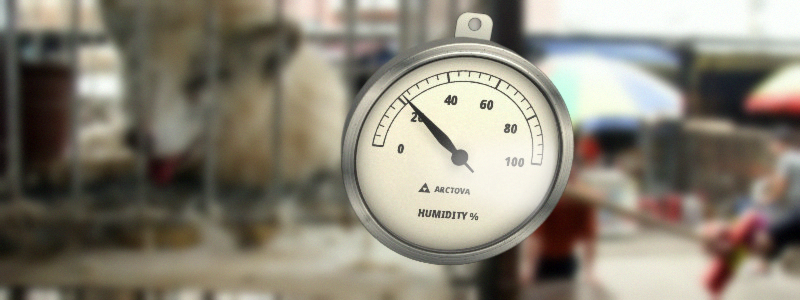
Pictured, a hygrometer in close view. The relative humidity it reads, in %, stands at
22 %
